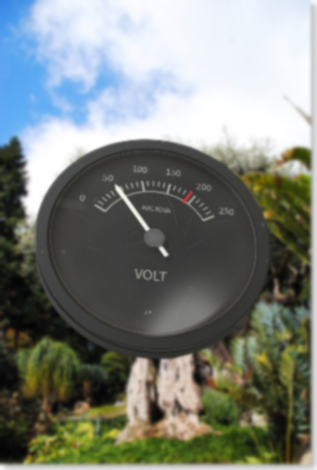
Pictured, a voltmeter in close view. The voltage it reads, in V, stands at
50 V
